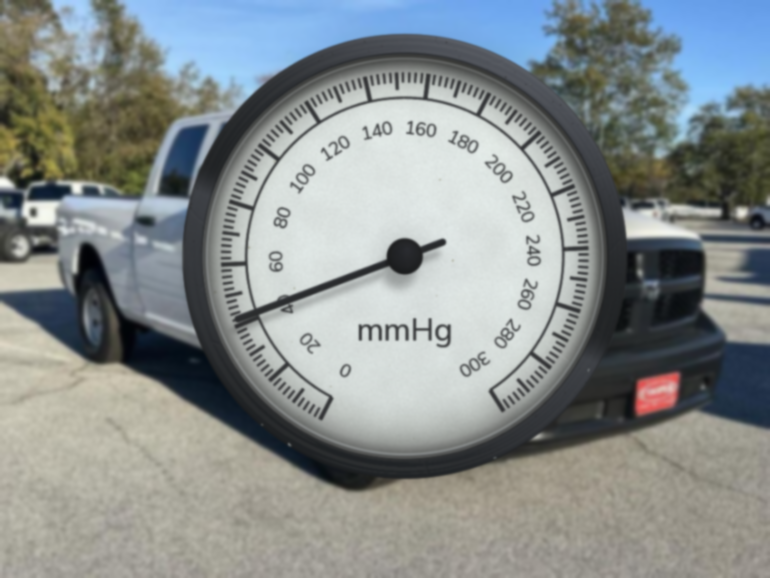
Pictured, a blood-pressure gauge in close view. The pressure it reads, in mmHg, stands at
42 mmHg
